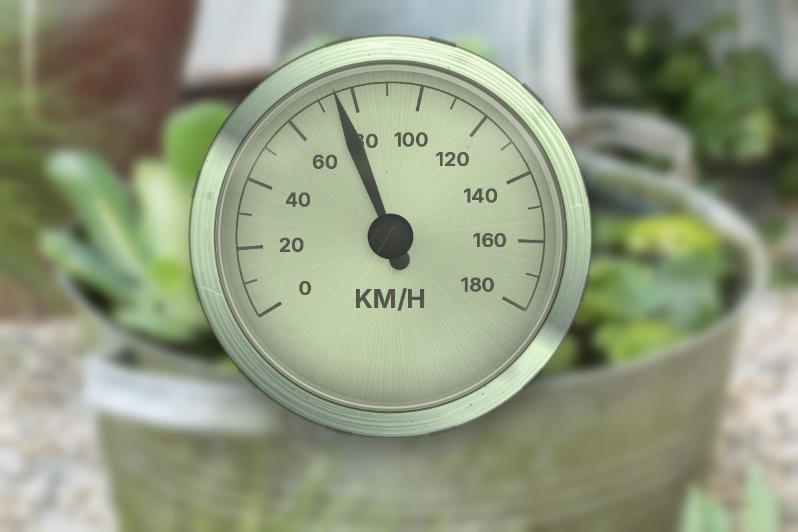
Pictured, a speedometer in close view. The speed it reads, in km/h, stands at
75 km/h
